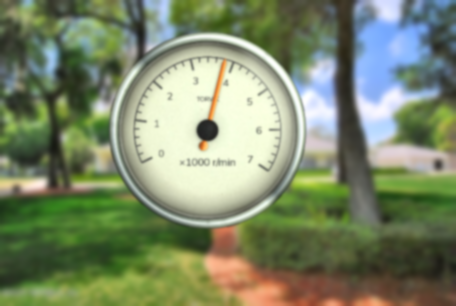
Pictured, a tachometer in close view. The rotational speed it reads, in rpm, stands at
3800 rpm
